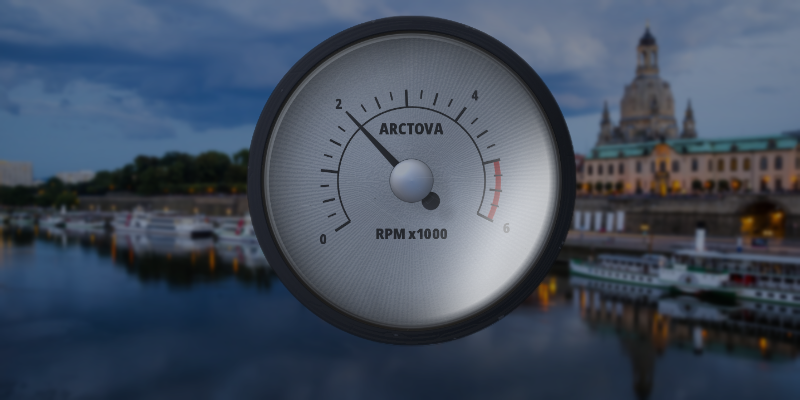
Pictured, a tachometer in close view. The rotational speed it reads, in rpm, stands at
2000 rpm
